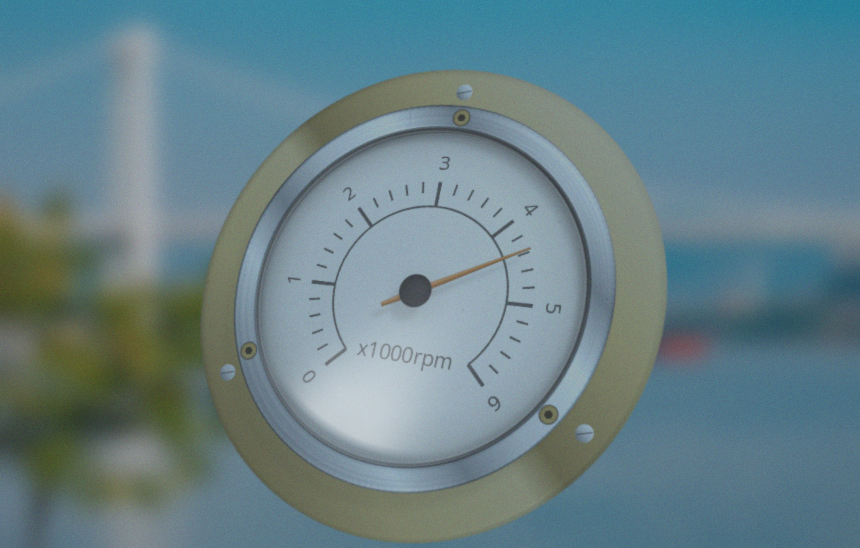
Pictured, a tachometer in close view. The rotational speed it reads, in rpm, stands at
4400 rpm
